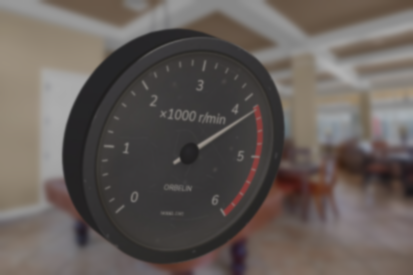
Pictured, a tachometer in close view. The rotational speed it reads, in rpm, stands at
4200 rpm
